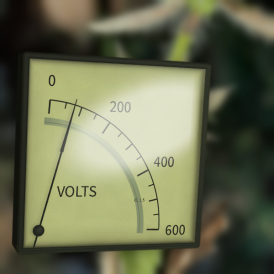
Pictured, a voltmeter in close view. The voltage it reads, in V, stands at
75 V
